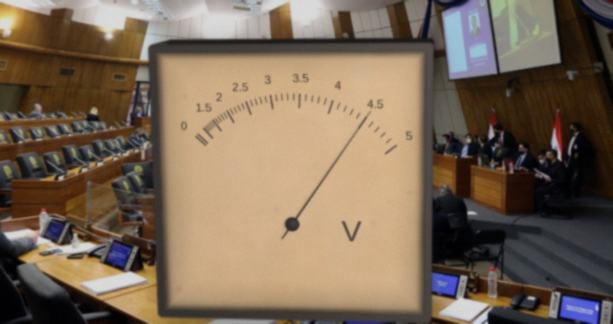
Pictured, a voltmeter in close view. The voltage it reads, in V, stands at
4.5 V
